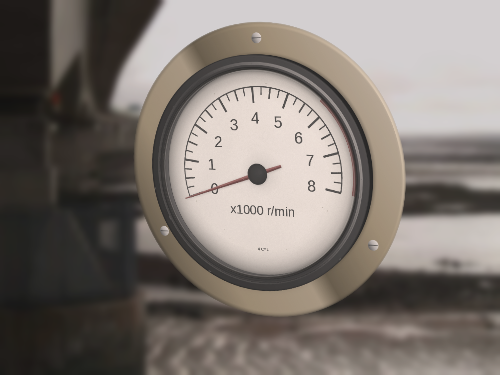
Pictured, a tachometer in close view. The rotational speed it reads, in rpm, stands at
0 rpm
